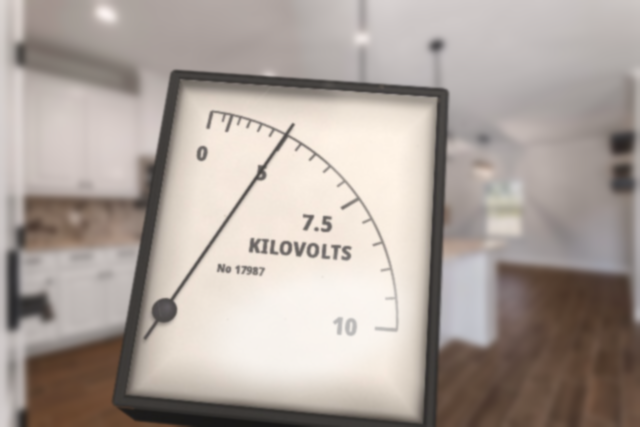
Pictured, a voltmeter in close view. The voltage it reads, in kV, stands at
5 kV
